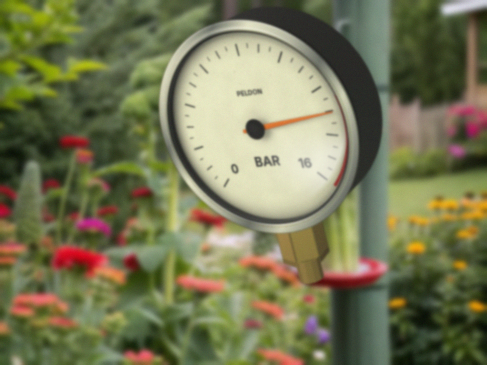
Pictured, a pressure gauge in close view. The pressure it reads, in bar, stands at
13 bar
